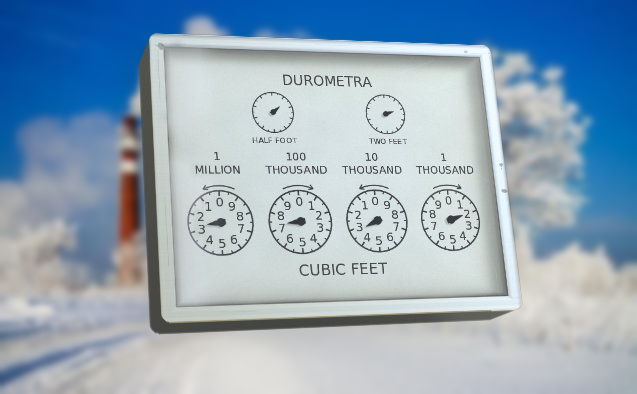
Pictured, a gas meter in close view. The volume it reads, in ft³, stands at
273200 ft³
